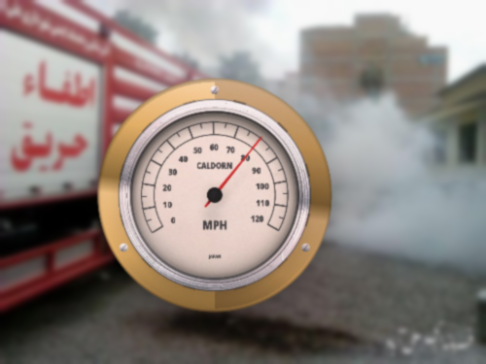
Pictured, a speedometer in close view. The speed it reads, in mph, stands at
80 mph
